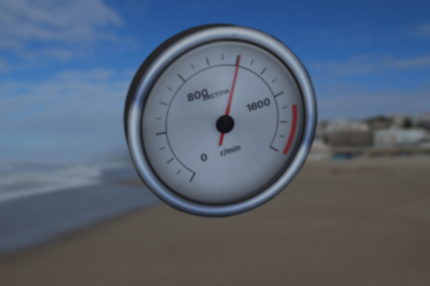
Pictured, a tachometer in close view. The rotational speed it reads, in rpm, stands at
1200 rpm
